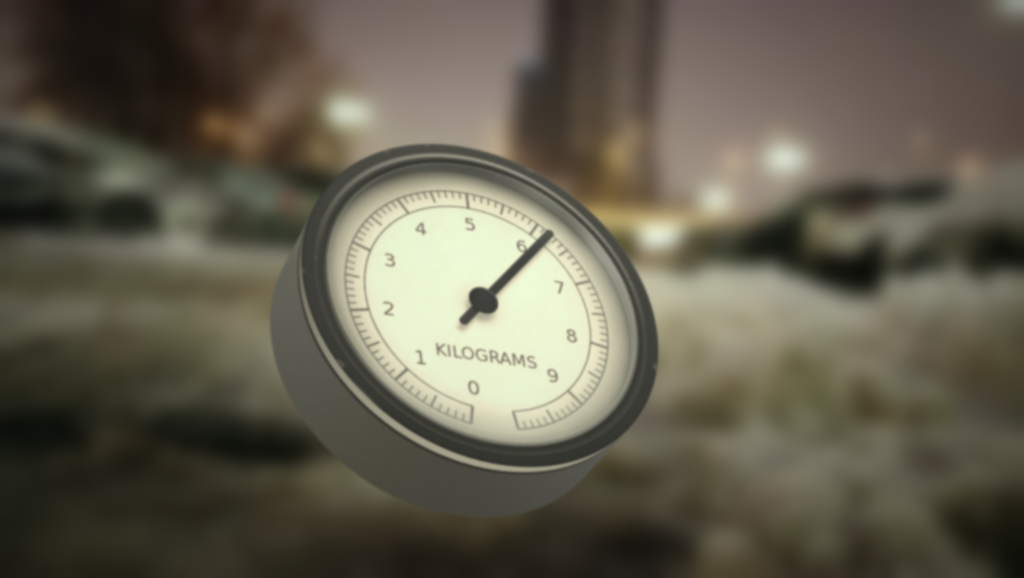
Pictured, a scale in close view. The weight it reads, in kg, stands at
6.2 kg
